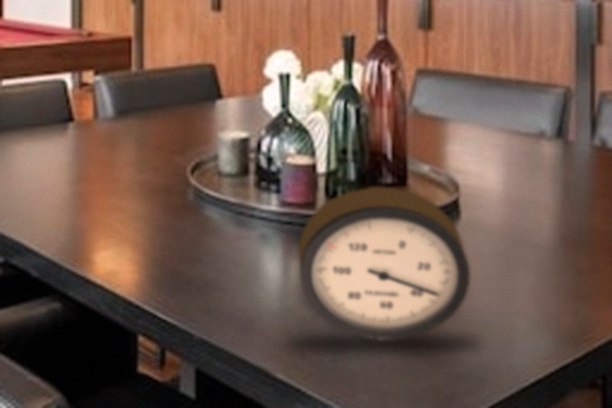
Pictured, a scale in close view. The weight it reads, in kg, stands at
35 kg
